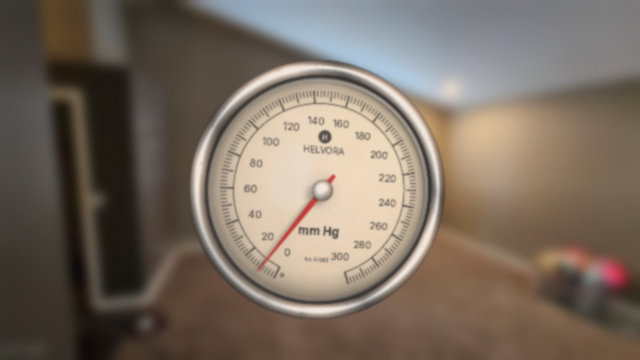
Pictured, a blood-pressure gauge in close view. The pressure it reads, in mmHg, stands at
10 mmHg
